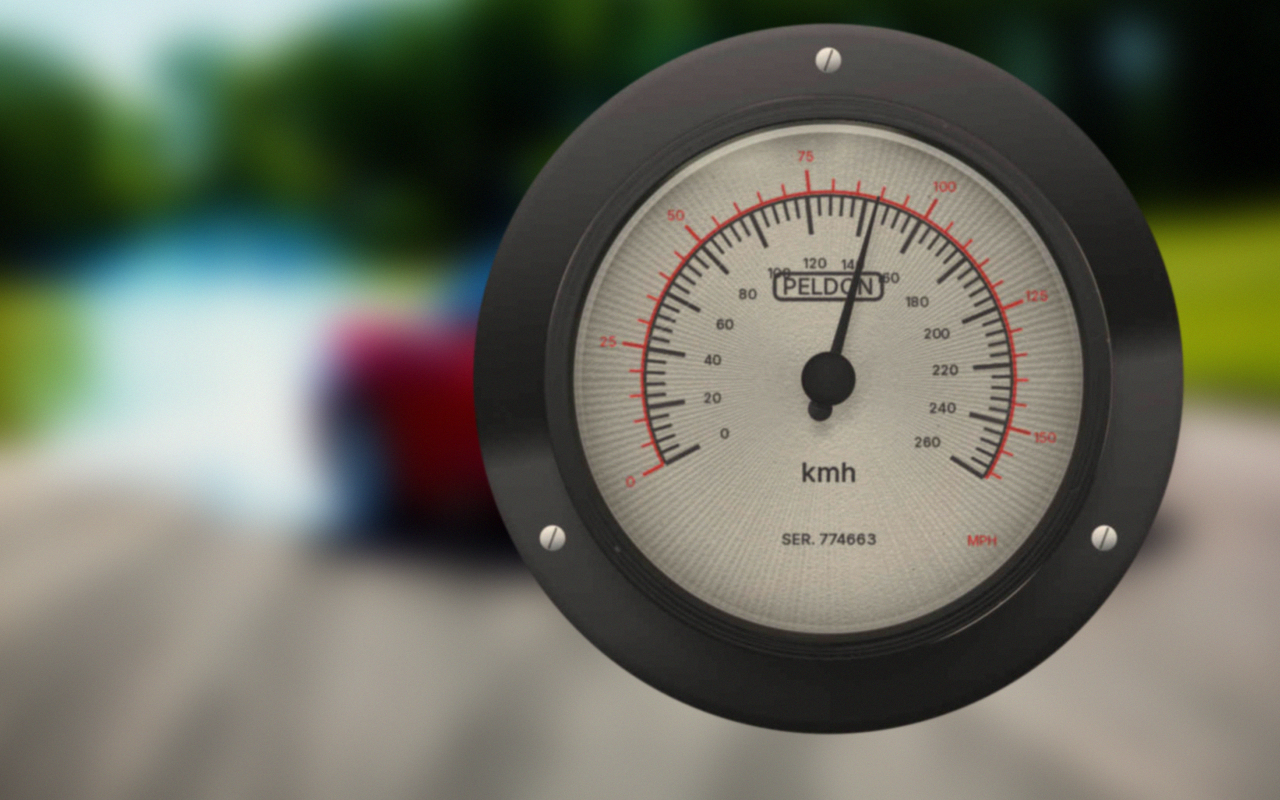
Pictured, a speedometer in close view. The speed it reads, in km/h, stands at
144 km/h
